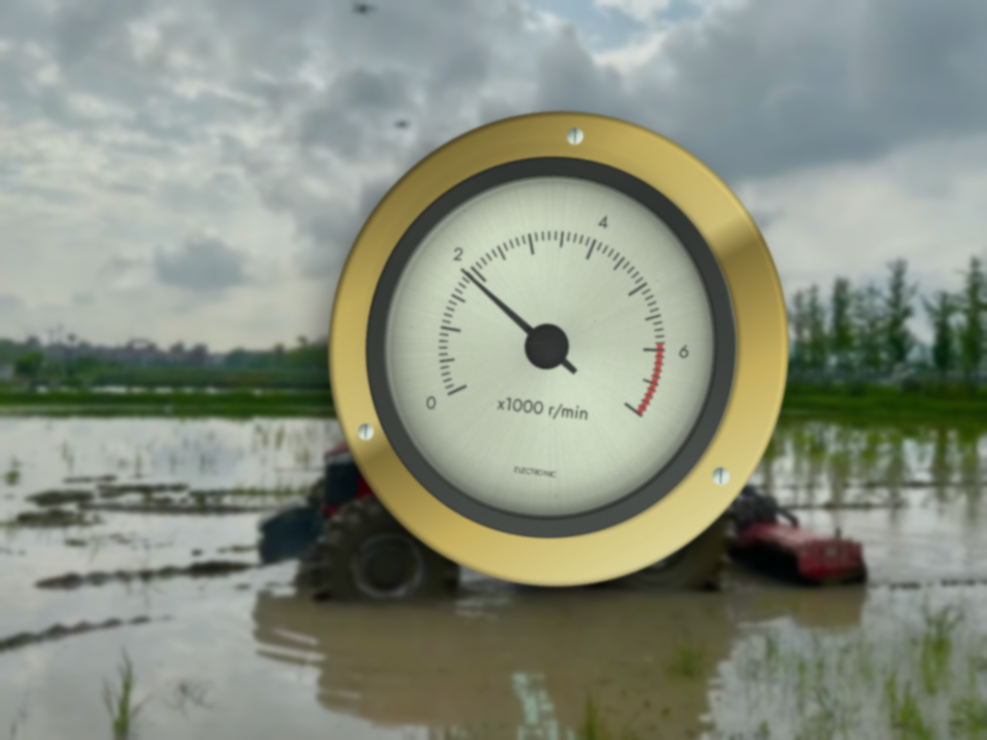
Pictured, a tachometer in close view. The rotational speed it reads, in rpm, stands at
1900 rpm
